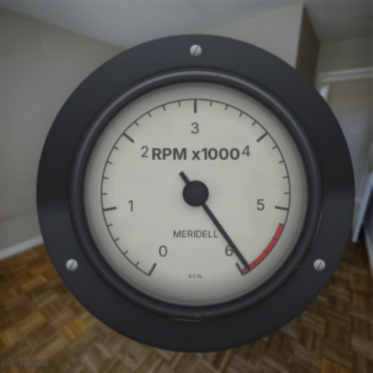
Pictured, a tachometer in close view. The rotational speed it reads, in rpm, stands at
5900 rpm
